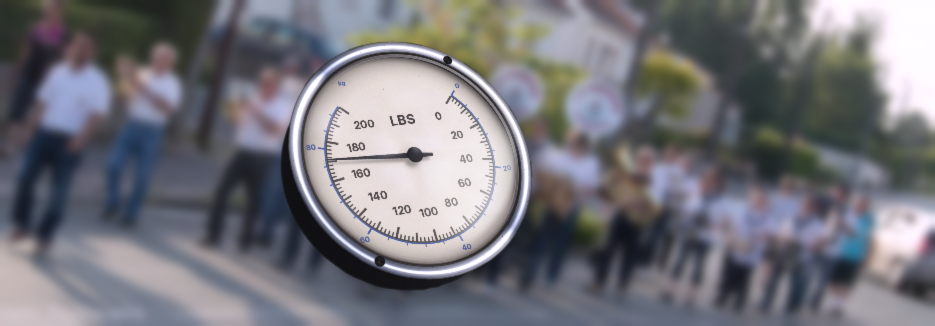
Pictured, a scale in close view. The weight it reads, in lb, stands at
170 lb
